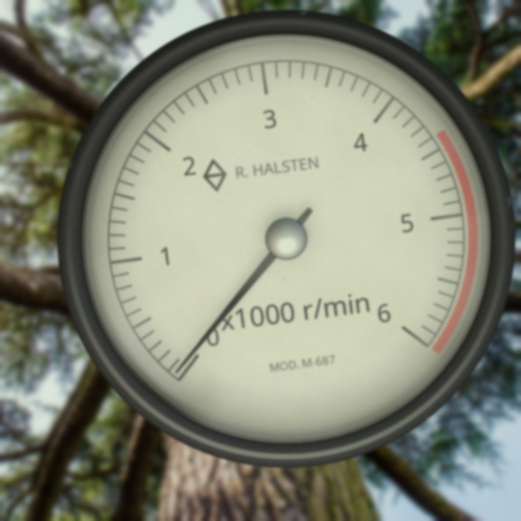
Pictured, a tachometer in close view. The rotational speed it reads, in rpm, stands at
50 rpm
